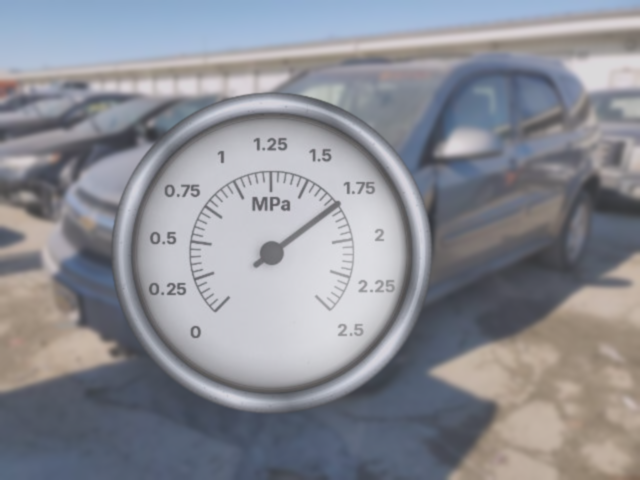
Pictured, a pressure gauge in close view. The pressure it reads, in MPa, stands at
1.75 MPa
